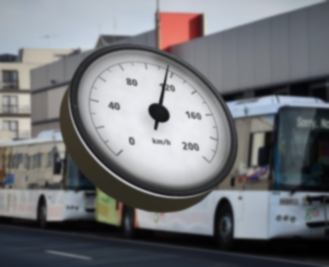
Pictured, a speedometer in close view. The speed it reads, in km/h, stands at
115 km/h
